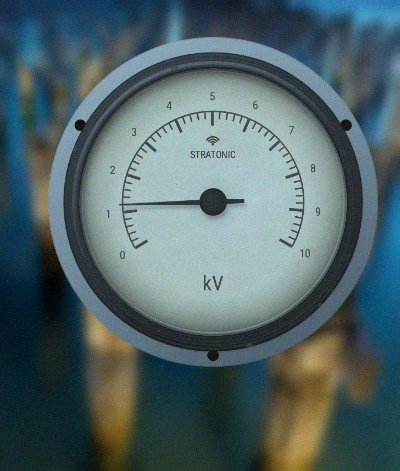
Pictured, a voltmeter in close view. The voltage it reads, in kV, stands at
1.2 kV
